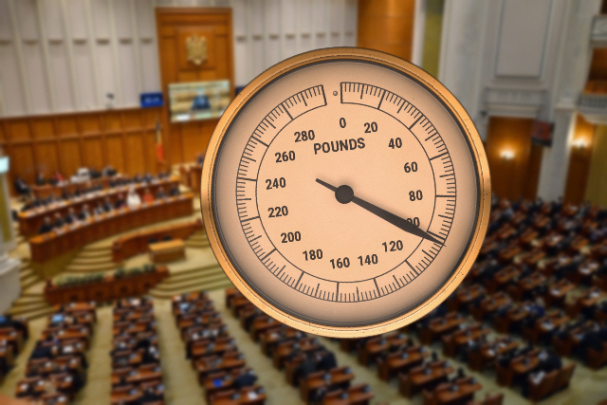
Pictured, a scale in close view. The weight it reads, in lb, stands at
102 lb
